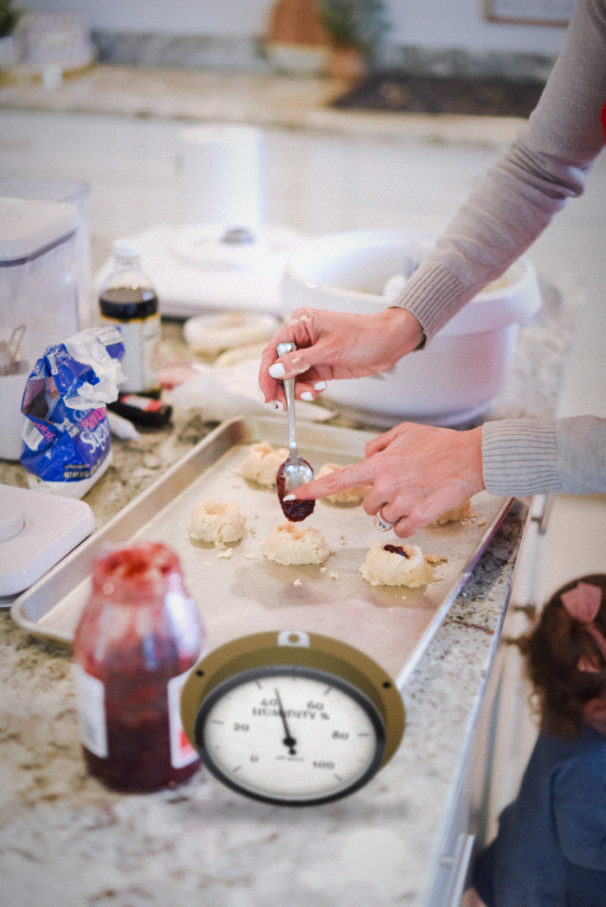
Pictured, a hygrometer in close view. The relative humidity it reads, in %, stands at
45 %
